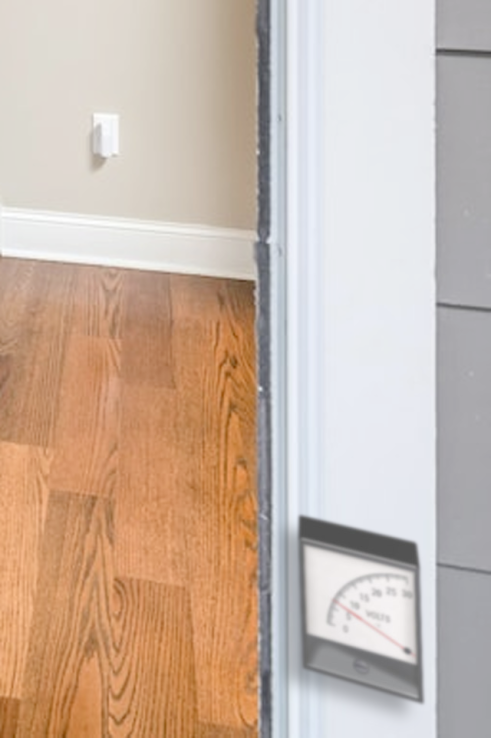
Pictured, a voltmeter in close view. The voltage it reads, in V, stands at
7.5 V
